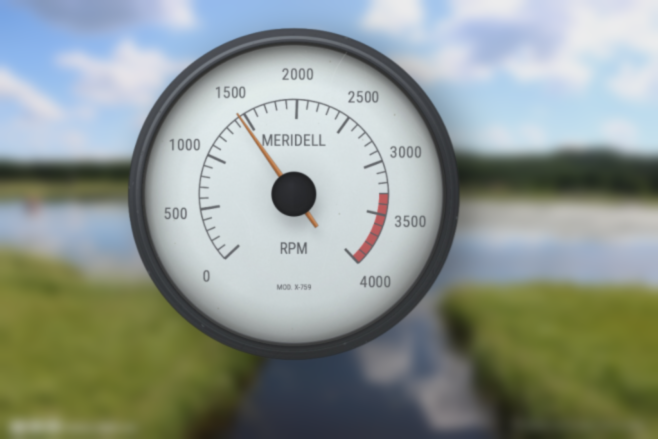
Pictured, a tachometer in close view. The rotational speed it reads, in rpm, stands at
1450 rpm
